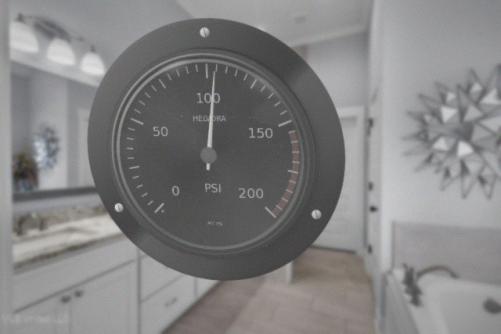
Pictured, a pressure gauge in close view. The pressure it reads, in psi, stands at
105 psi
